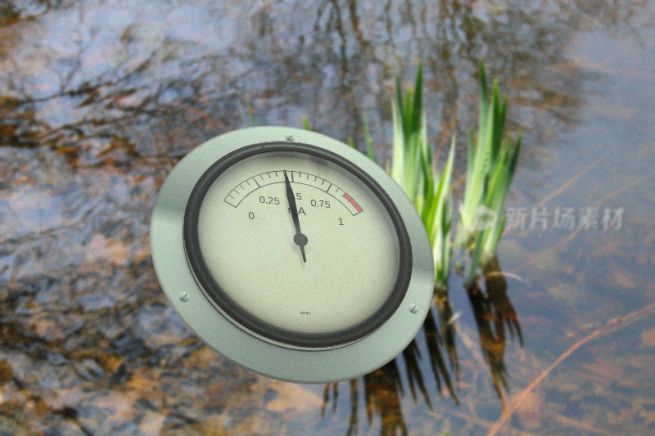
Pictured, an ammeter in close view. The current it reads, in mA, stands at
0.45 mA
